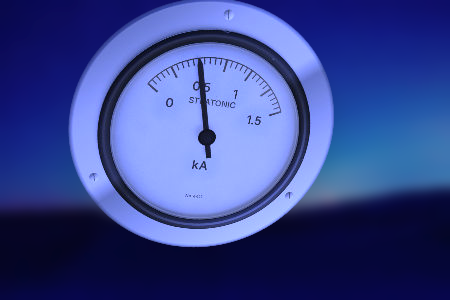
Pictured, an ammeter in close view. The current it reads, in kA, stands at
0.5 kA
